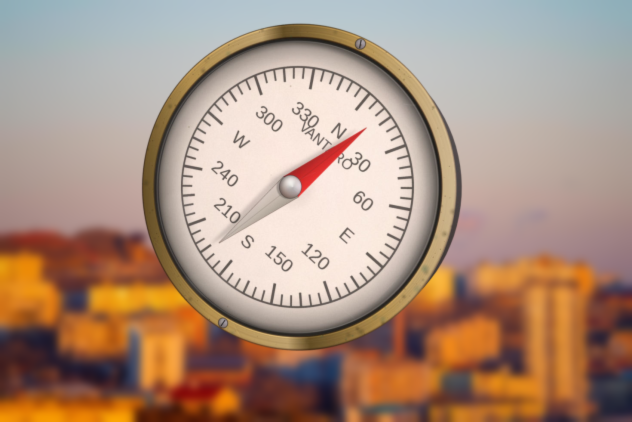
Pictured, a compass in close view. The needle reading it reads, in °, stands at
12.5 °
